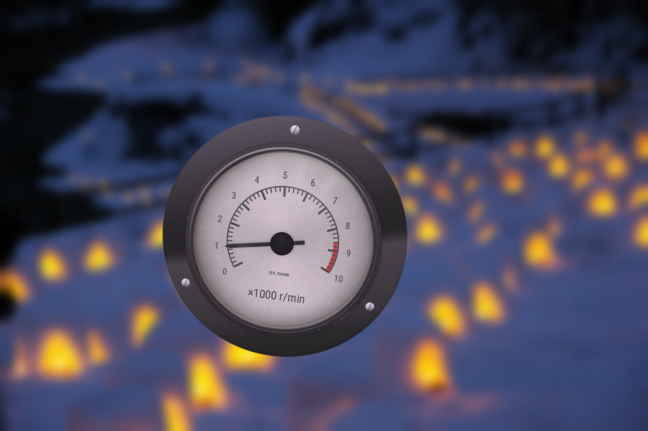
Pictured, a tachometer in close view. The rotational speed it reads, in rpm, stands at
1000 rpm
